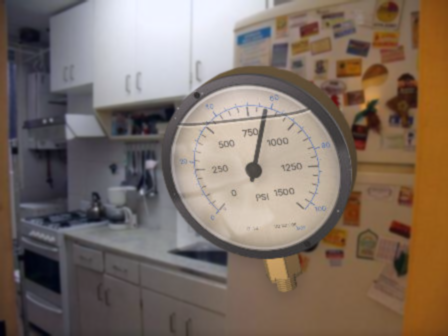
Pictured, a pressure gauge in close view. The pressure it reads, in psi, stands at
850 psi
